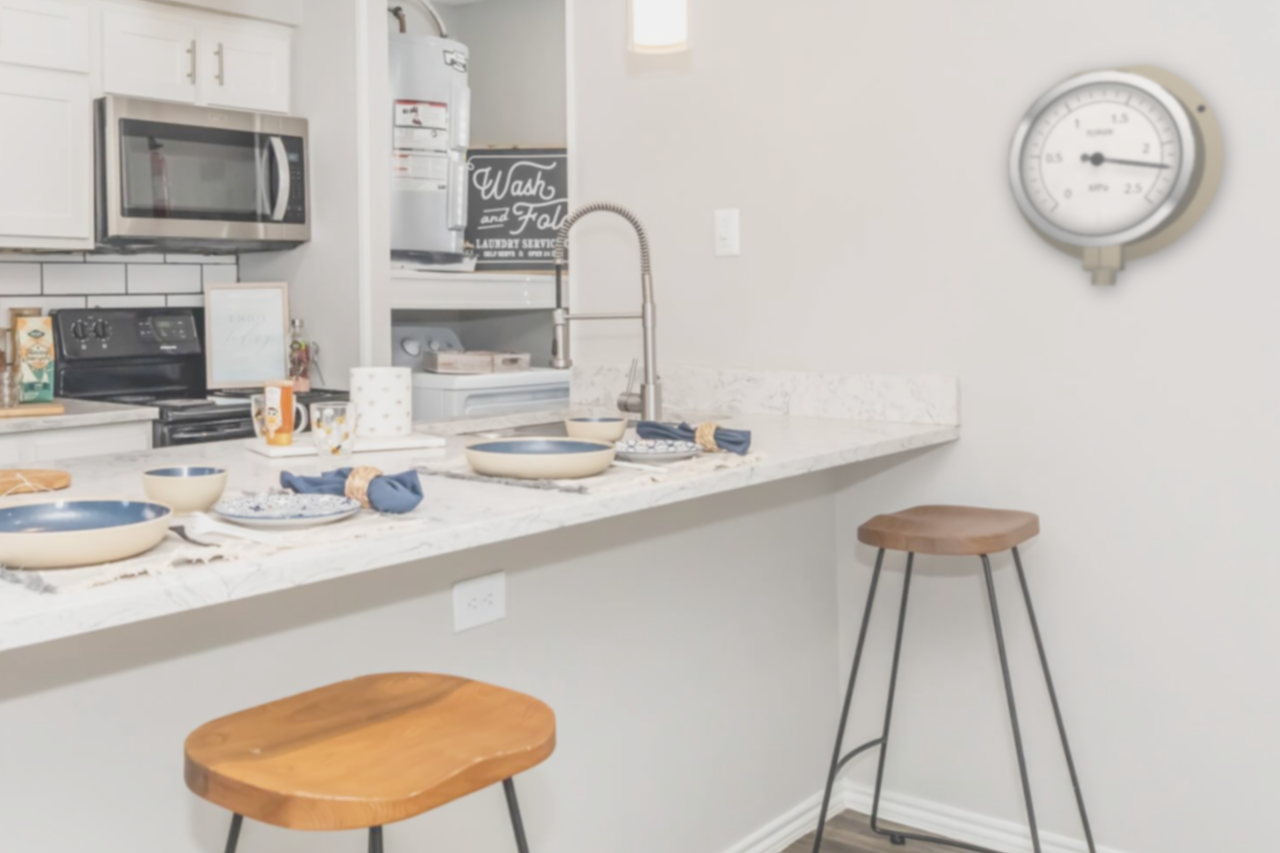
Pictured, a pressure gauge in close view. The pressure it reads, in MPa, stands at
2.2 MPa
